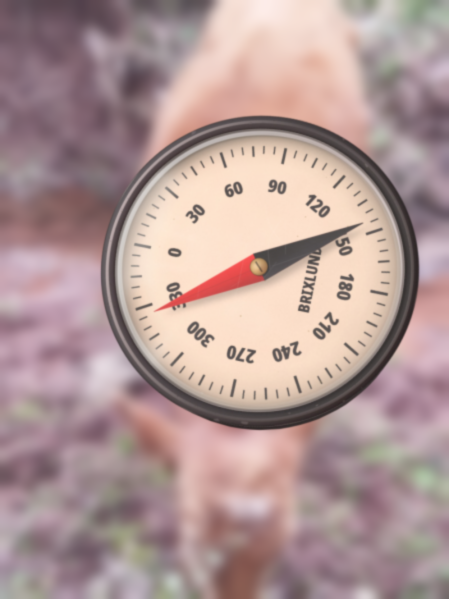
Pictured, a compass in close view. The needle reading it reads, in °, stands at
325 °
